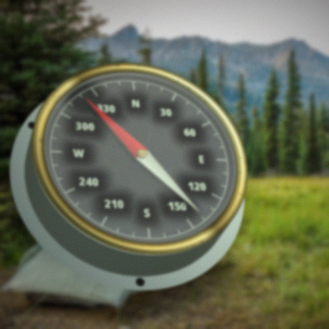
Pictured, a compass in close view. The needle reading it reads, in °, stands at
320 °
